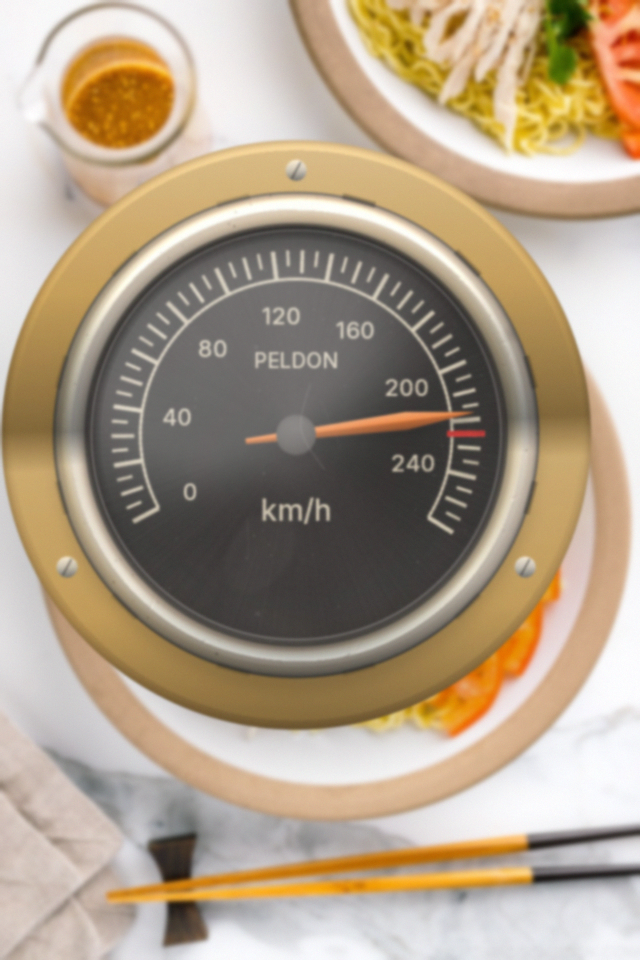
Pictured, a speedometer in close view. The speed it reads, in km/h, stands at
217.5 km/h
